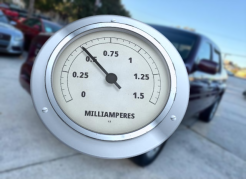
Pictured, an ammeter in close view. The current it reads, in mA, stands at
0.5 mA
